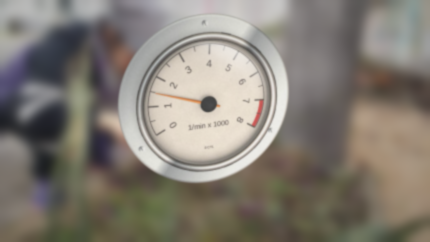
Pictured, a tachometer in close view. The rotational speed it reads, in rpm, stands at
1500 rpm
